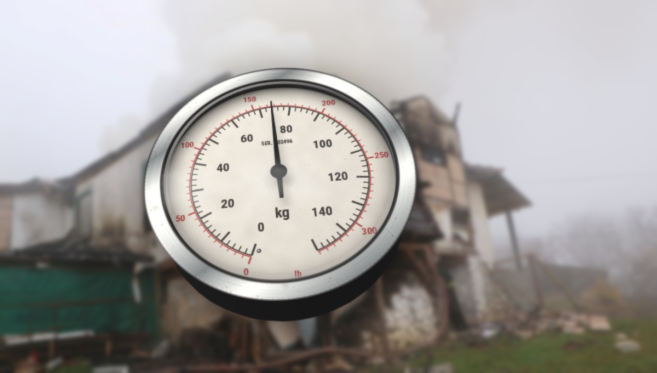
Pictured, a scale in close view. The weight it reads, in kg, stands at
74 kg
